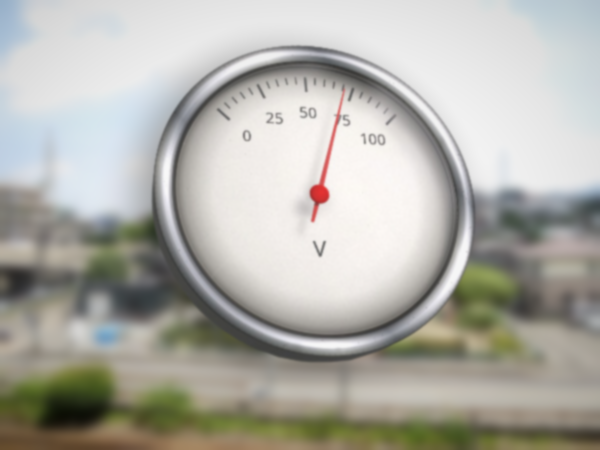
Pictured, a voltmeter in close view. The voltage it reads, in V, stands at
70 V
